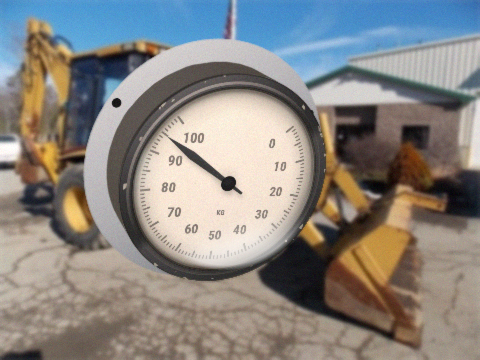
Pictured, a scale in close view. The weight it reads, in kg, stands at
95 kg
